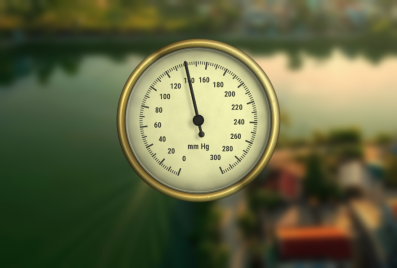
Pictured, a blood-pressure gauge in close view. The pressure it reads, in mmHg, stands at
140 mmHg
